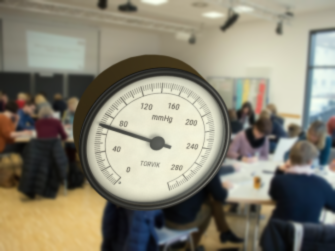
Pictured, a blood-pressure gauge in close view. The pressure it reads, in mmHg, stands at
70 mmHg
